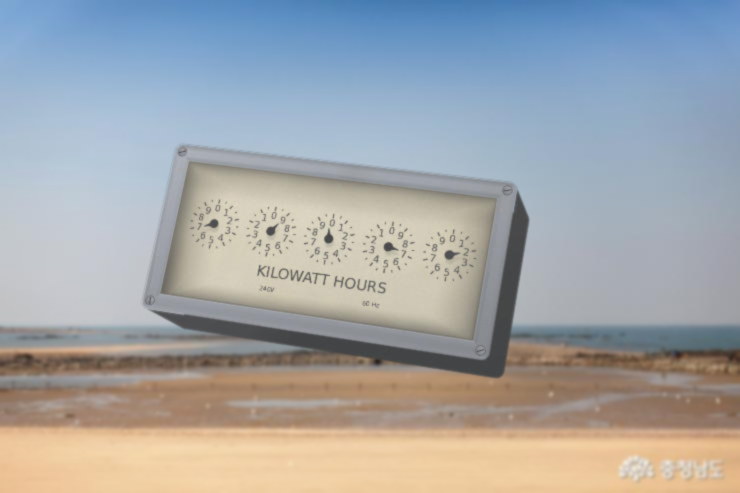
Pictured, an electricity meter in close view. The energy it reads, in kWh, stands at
68972 kWh
